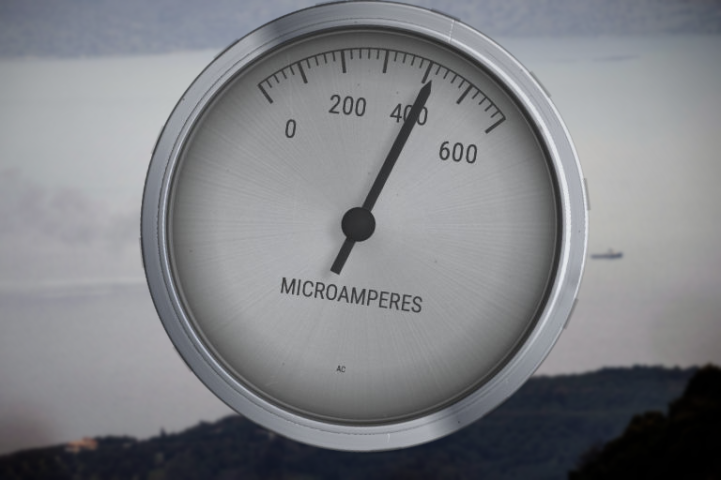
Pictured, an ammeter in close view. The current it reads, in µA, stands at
420 µA
